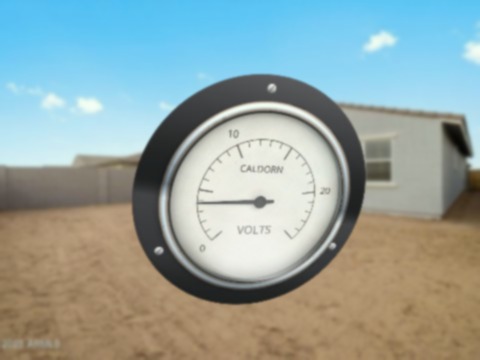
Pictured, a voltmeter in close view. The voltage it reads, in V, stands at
4 V
